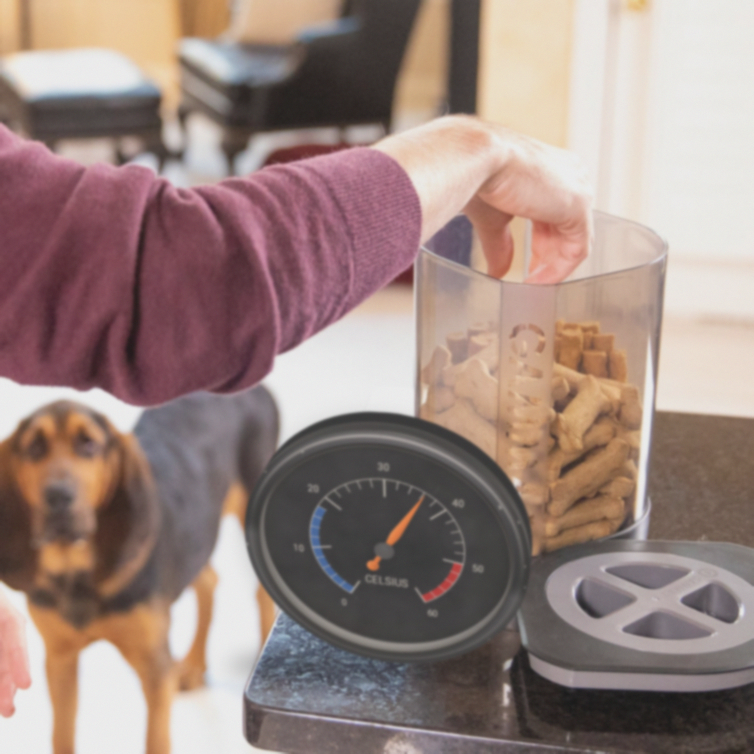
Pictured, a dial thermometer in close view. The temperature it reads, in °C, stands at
36 °C
